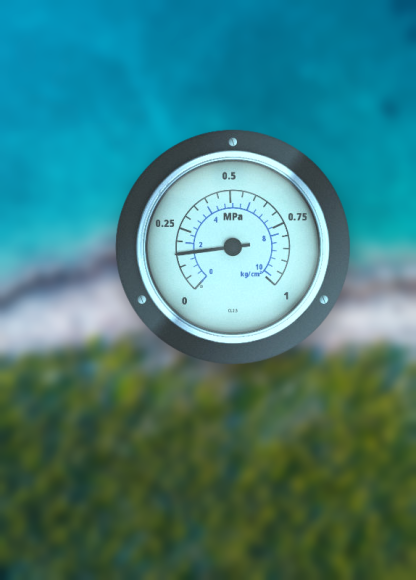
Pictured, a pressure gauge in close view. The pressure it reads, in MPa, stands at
0.15 MPa
